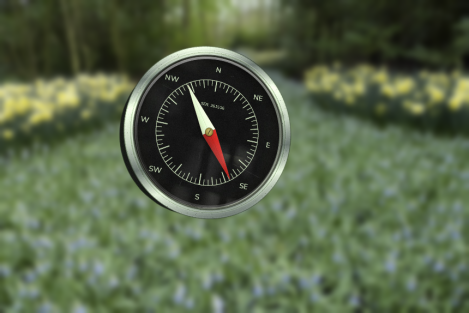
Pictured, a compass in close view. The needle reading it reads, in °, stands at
145 °
